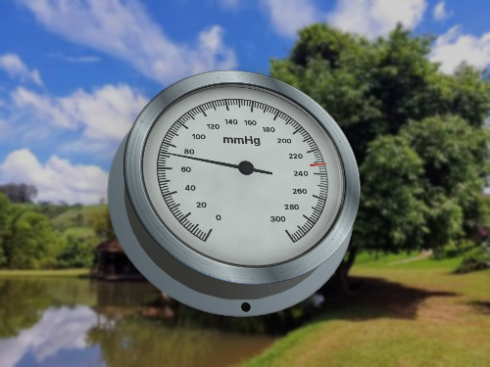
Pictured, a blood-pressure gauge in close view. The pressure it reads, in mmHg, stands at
70 mmHg
